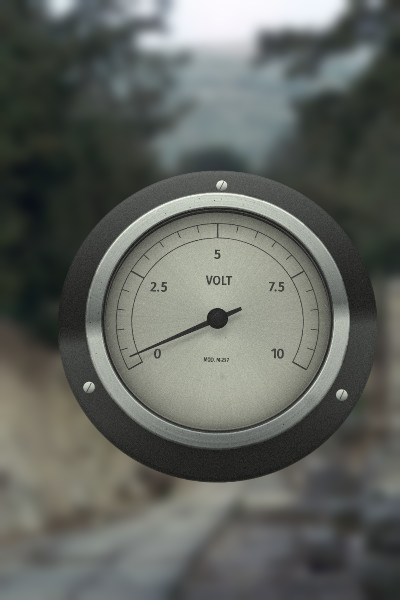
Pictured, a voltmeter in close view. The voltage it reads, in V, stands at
0.25 V
